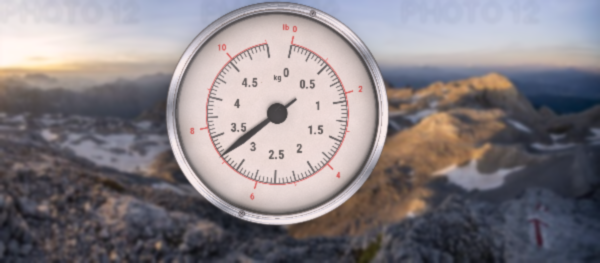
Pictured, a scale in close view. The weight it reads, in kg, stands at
3.25 kg
